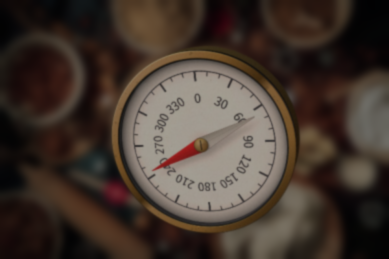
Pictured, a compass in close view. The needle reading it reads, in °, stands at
245 °
